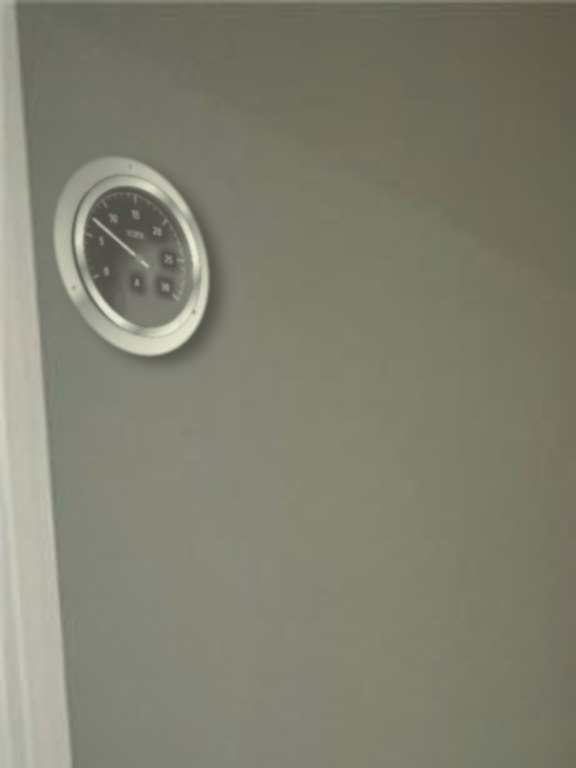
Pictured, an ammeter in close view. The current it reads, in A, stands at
7 A
